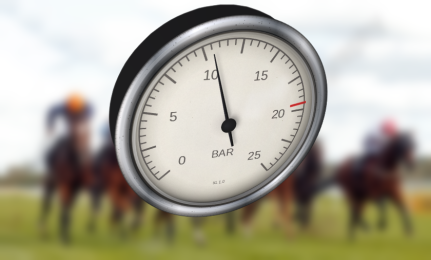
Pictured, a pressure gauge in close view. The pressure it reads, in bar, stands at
10.5 bar
